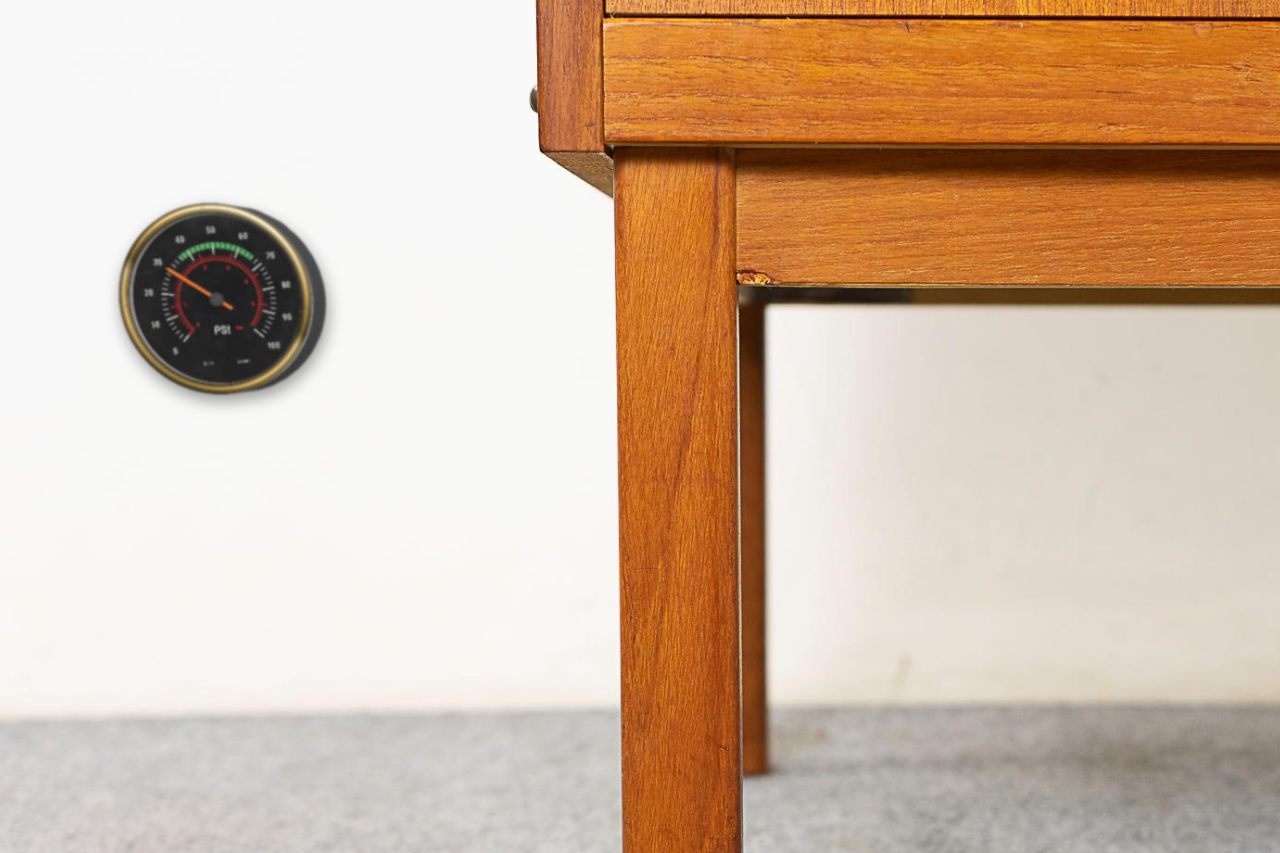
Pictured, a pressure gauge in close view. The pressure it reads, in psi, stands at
30 psi
